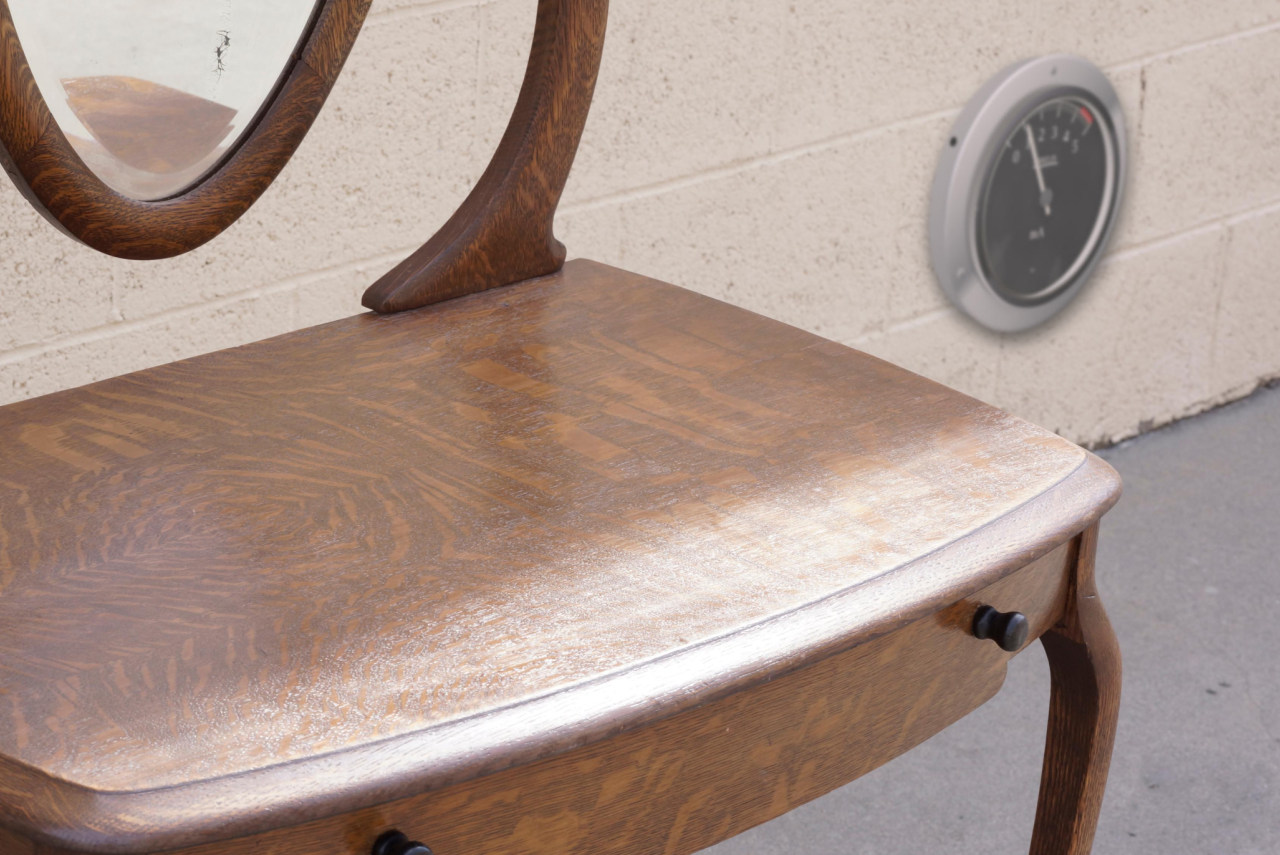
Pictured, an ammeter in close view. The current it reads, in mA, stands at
1 mA
